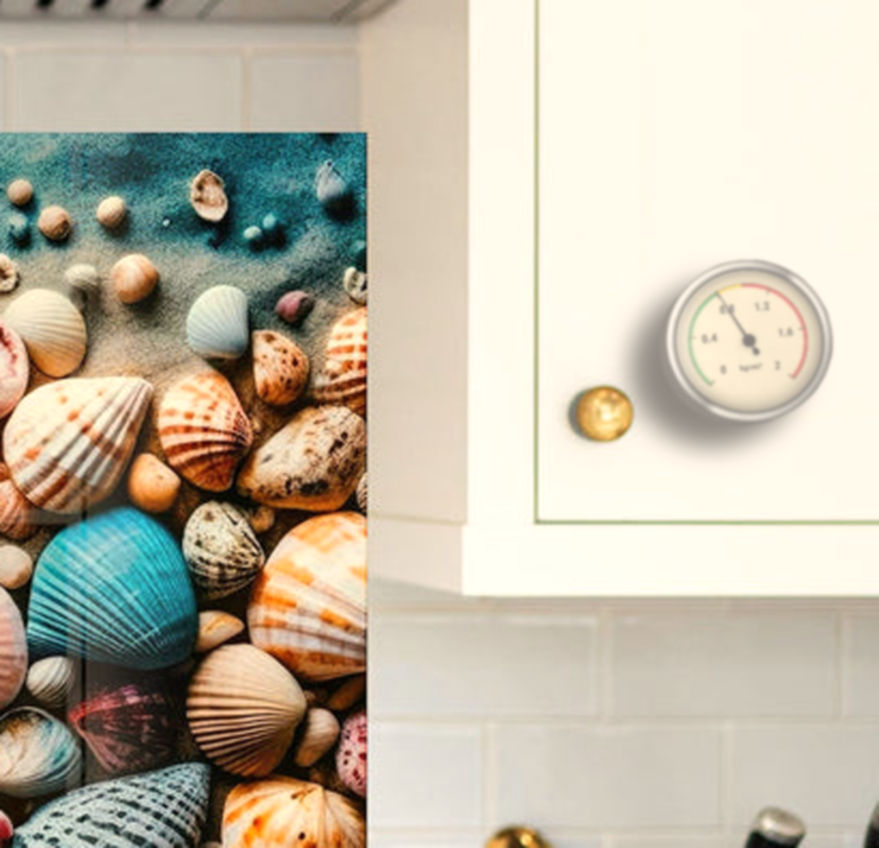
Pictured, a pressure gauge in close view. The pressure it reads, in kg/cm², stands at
0.8 kg/cm²
